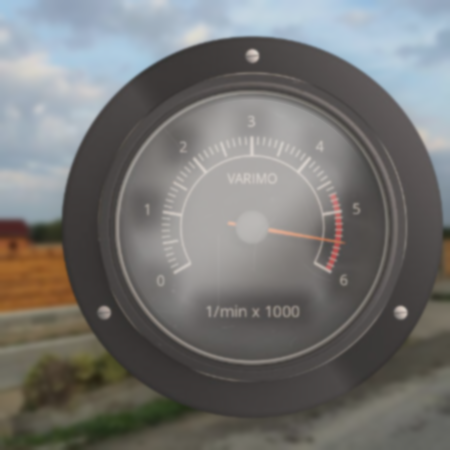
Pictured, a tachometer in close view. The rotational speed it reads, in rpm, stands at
5500 rpm
